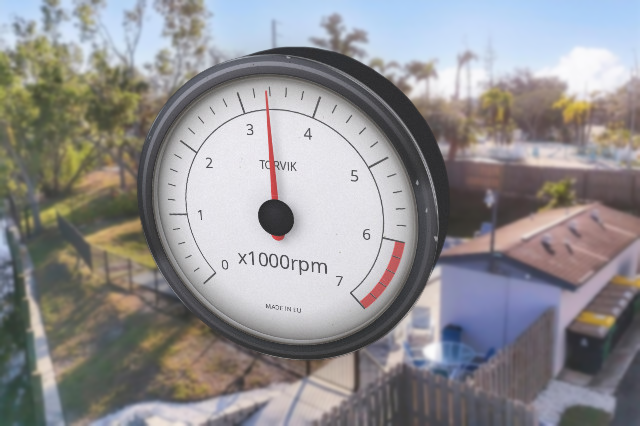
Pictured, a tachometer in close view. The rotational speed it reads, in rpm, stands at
3400 rpm
